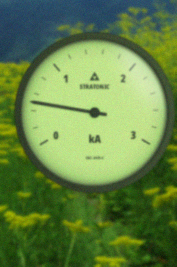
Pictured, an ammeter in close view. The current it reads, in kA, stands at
0.5 kA
